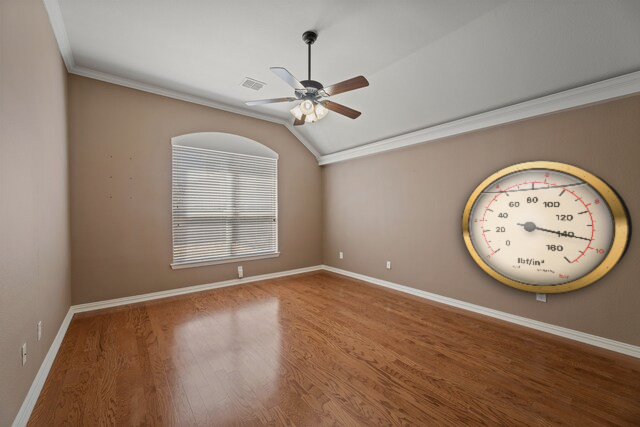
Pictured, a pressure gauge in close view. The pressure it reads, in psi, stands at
140 psi
